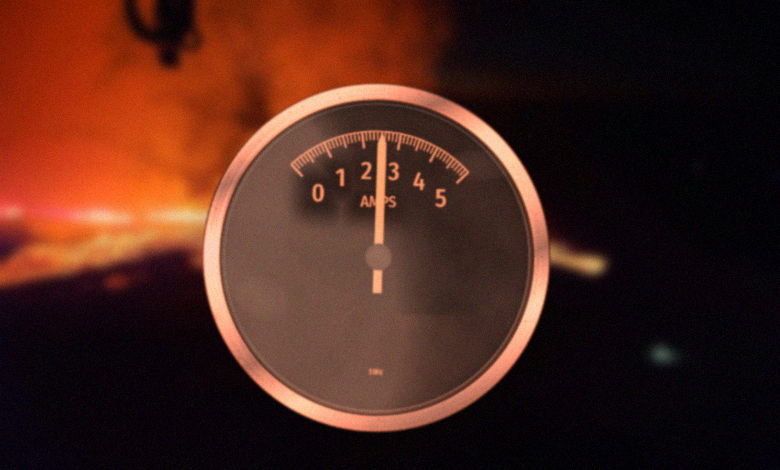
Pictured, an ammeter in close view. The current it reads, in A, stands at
2.5 A
